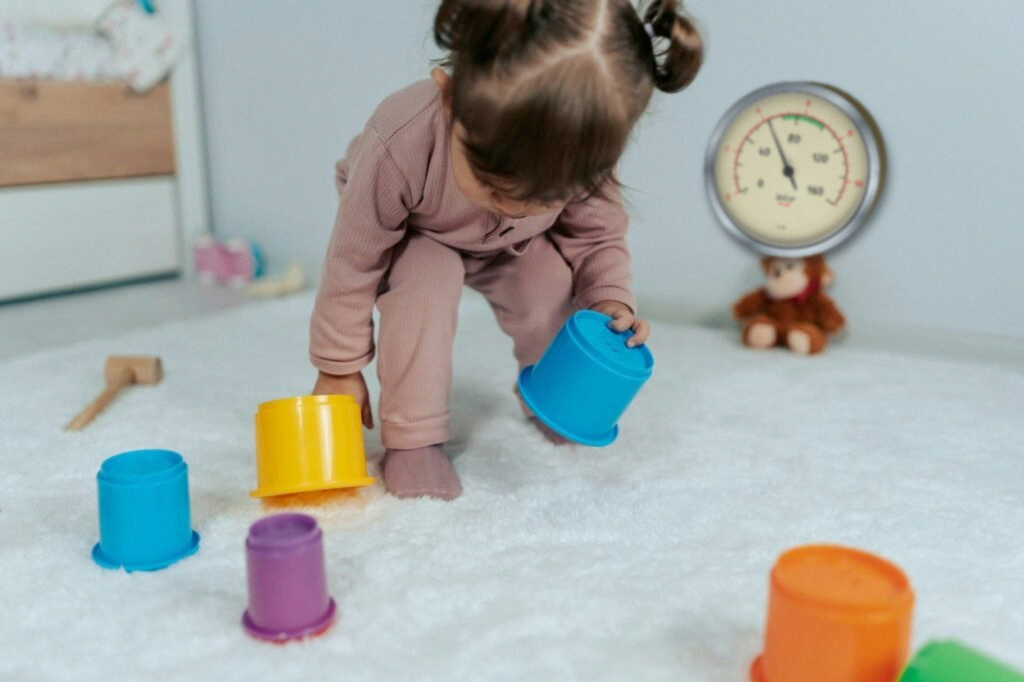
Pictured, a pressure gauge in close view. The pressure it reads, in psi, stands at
60 psi
